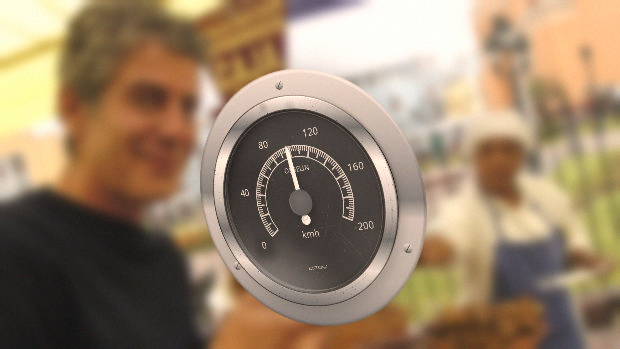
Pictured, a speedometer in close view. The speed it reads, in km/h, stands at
100 km/h
